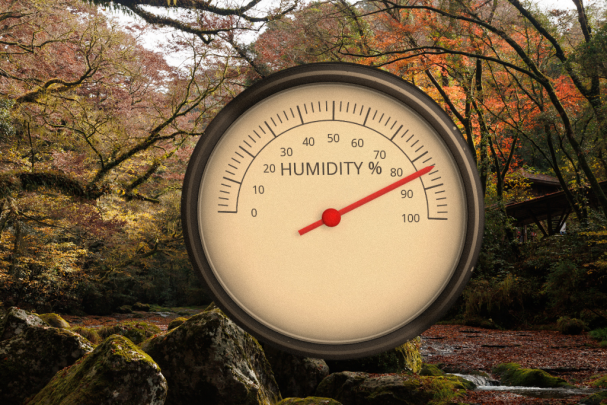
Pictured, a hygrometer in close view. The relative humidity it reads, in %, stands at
84 %
